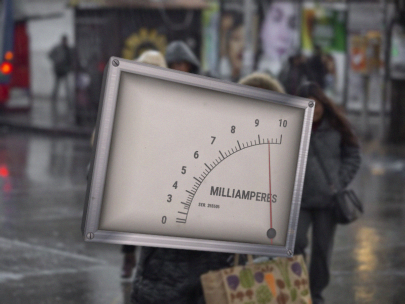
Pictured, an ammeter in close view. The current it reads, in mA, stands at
9.4 mA
